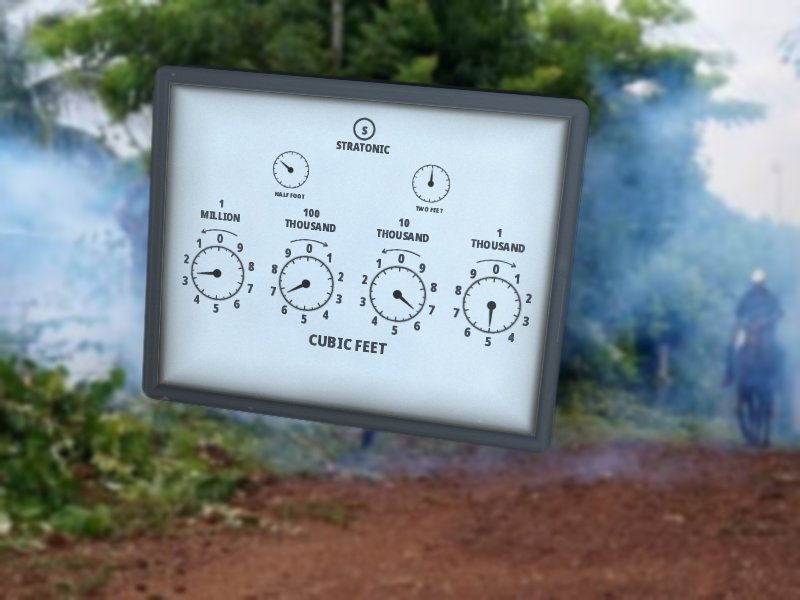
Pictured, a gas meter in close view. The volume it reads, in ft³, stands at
266500 ft³
